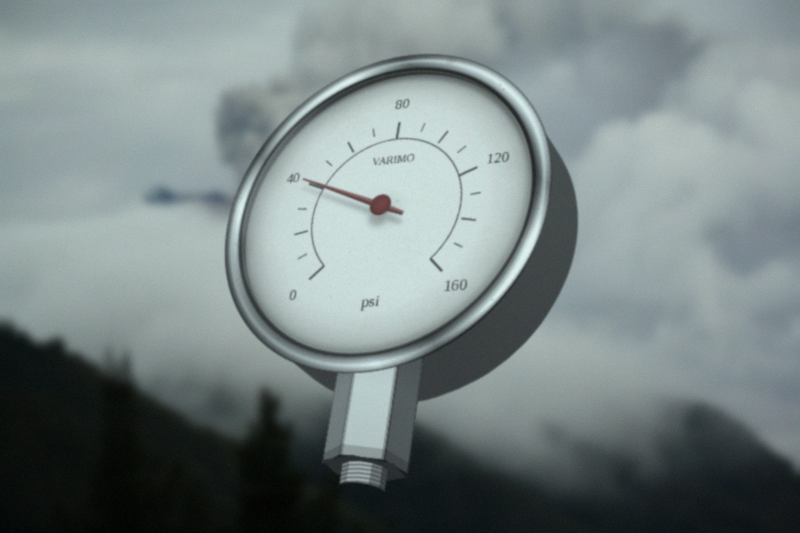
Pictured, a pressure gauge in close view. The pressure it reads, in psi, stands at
40 psi
